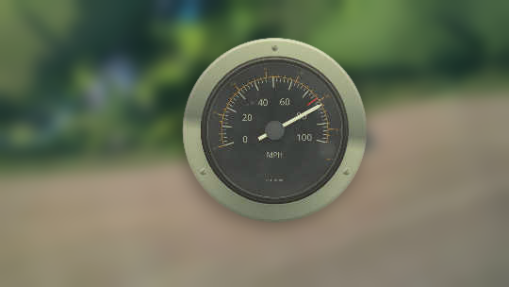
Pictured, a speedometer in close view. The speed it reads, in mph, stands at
80 mph
